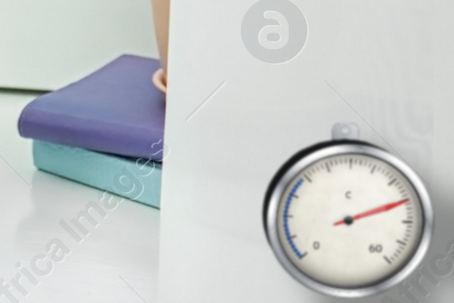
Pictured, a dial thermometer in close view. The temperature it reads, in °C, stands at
45 °C
